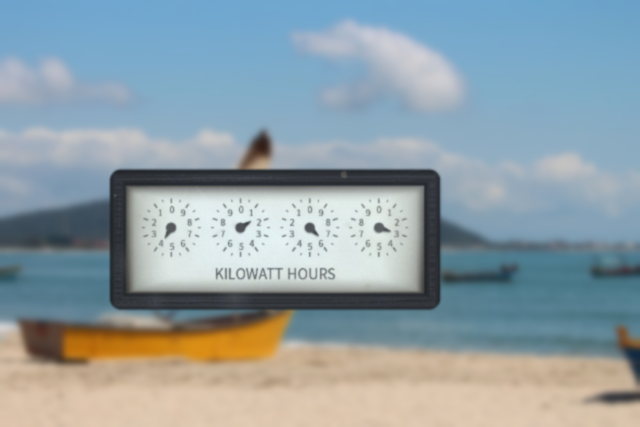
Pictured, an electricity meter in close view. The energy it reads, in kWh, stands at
4163 kWh
